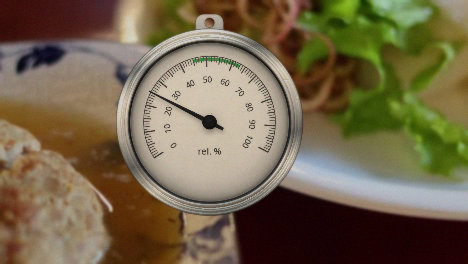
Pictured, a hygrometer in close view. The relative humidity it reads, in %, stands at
25 %
